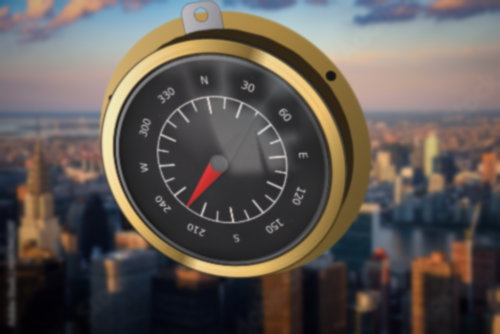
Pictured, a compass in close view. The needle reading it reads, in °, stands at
225 °
